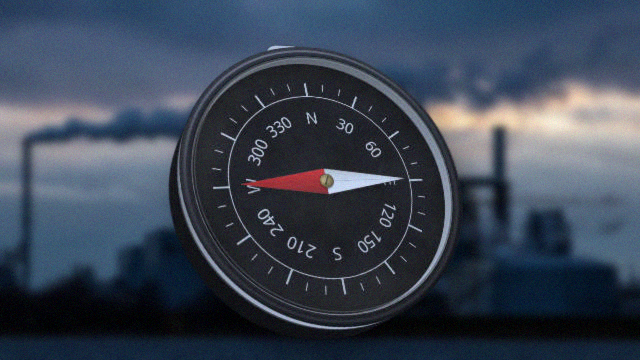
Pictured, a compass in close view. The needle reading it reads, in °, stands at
270 °
